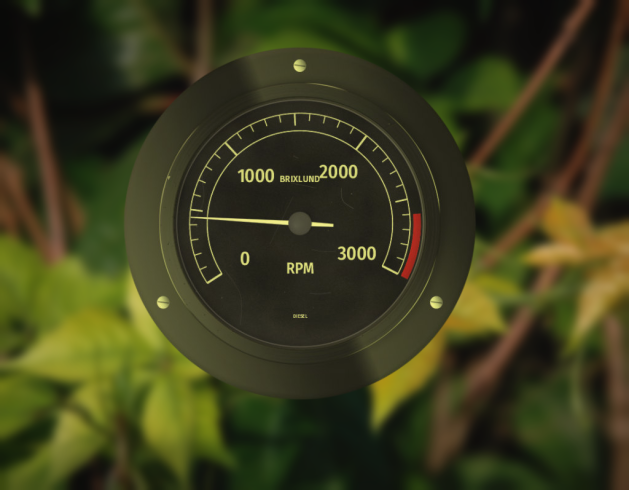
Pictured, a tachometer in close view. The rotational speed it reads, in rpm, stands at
450 rpm
